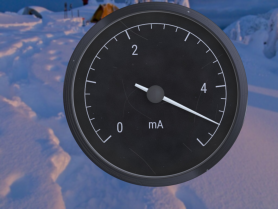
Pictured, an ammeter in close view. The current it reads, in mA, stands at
4.6 mA
